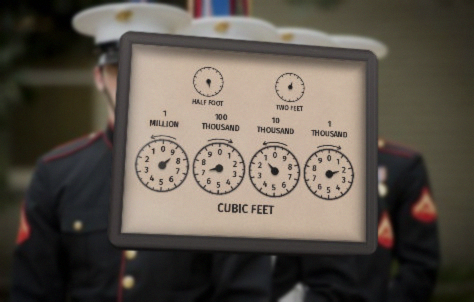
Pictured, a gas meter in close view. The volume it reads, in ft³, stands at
871200 ft³
